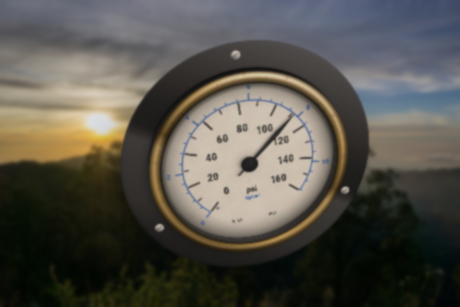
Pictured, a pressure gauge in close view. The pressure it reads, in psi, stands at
110 psi
